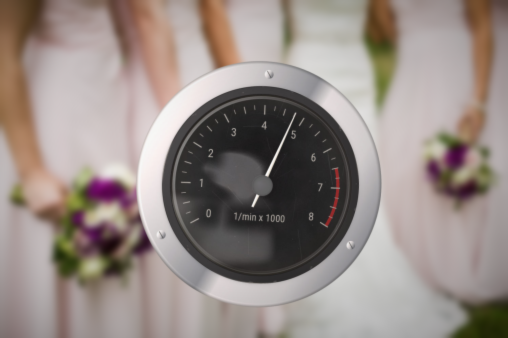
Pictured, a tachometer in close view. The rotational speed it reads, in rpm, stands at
4750 rpm
